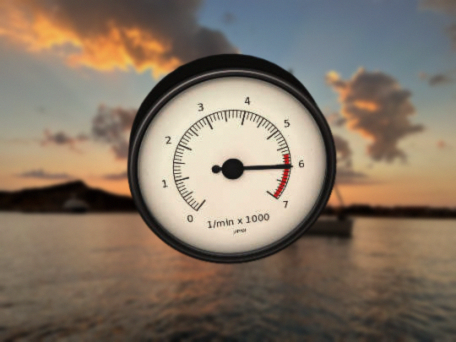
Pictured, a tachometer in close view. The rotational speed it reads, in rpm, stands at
6000 rpm
